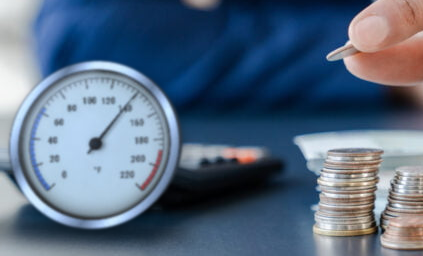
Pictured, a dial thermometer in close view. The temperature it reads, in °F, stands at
140 °F
